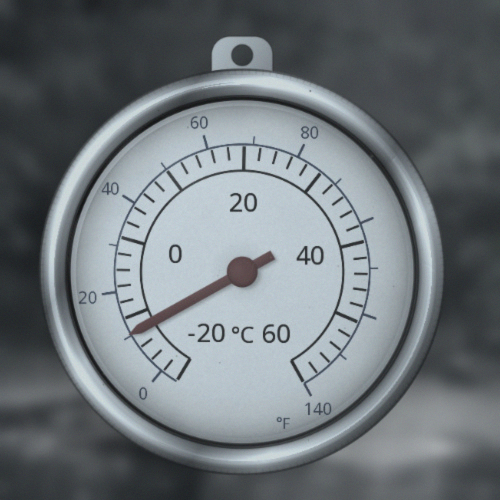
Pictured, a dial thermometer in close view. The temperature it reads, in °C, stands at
-12 °C
